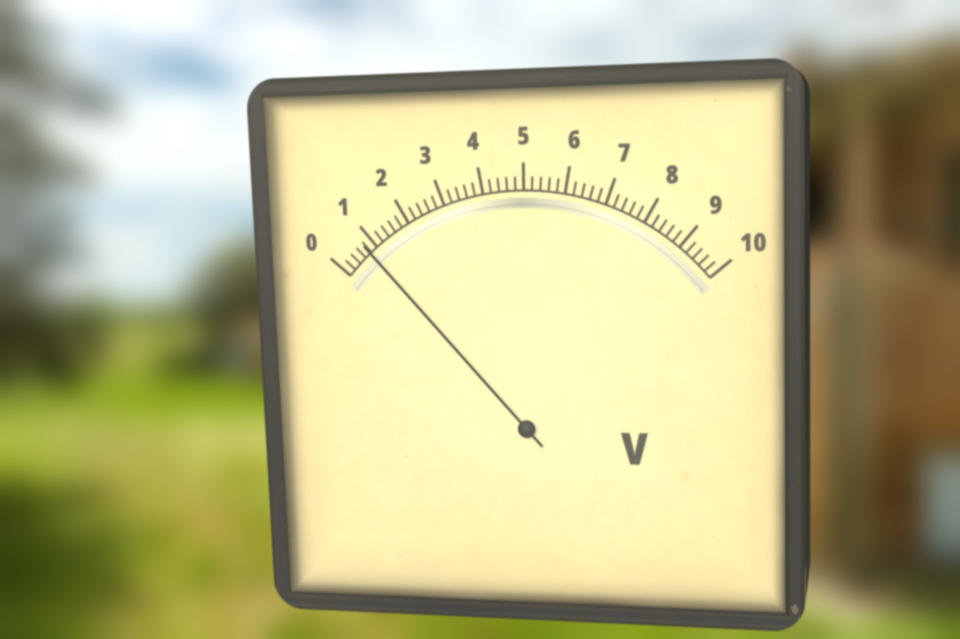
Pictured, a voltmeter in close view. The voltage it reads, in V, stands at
0.8 V
